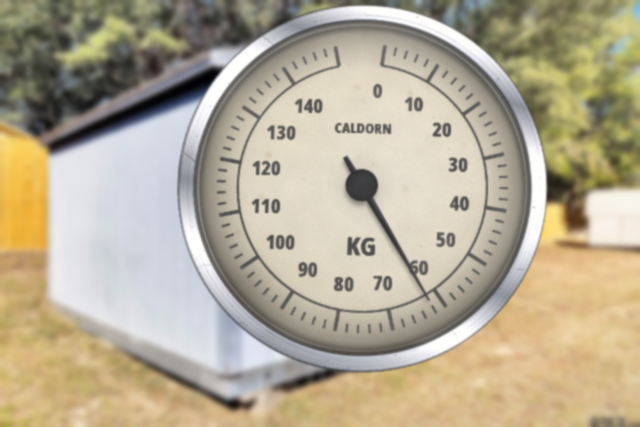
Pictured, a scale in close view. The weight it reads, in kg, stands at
62 kg
